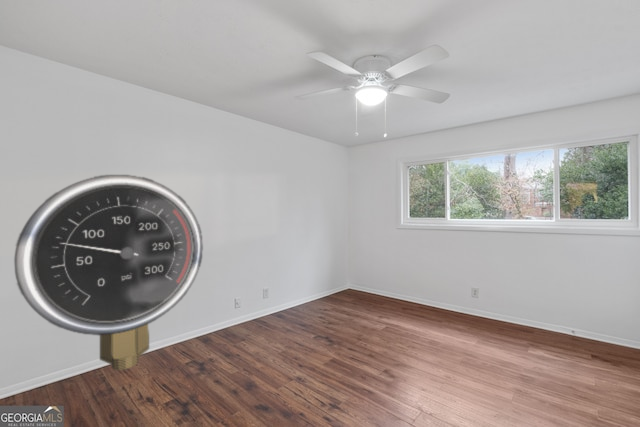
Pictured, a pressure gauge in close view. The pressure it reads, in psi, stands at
75 psi
